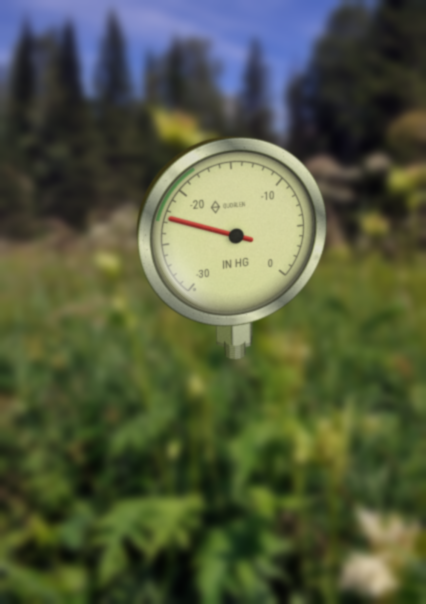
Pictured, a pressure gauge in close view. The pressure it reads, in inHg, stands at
-22.5 inHg
